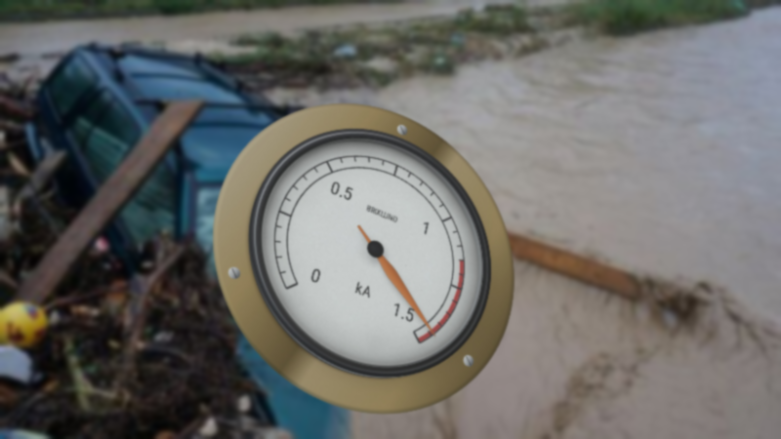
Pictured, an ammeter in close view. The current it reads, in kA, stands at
1.45 kA
